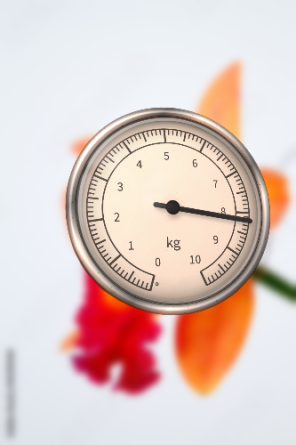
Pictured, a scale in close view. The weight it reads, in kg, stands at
8.2 kg
